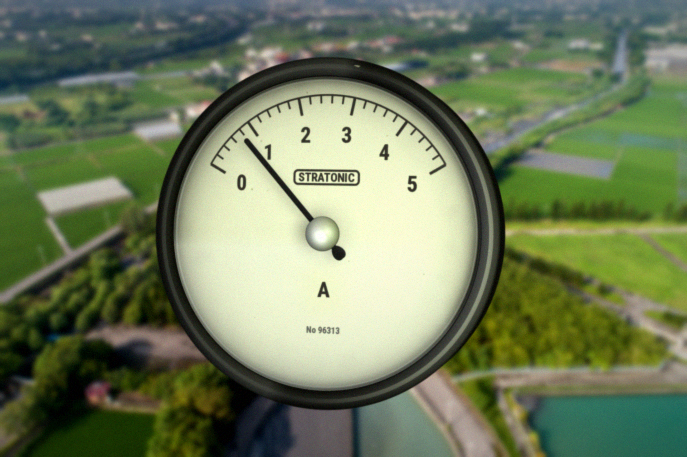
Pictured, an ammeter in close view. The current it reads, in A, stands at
0.8 A
